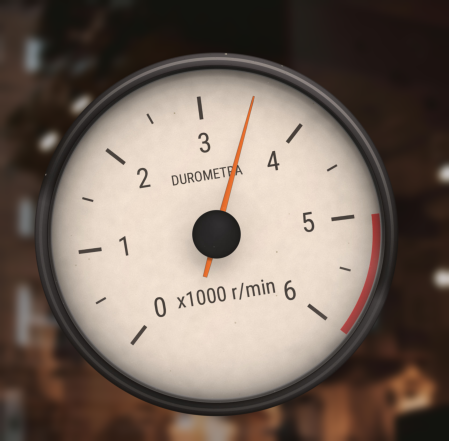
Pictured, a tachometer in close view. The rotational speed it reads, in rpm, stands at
3500 rpm
